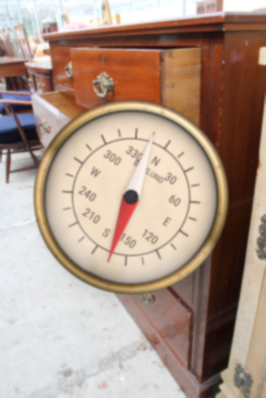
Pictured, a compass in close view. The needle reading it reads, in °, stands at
165 °
